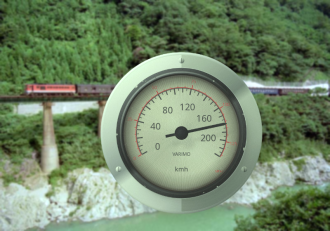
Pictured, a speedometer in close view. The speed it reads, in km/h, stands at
180 km/h
